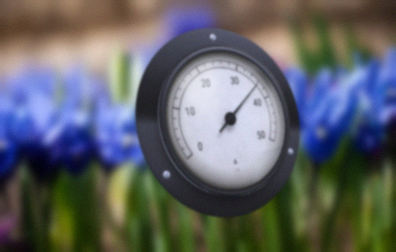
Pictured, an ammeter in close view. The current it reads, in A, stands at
36 A
